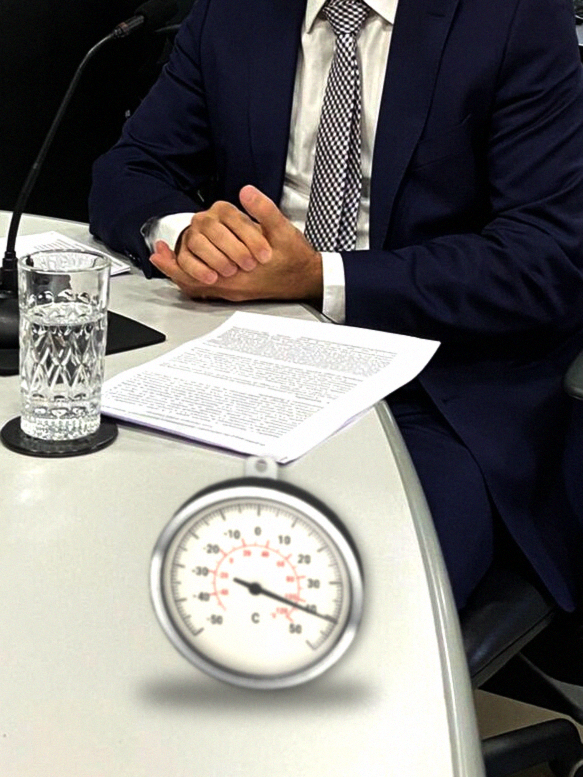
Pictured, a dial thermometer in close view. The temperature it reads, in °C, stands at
40 °C
